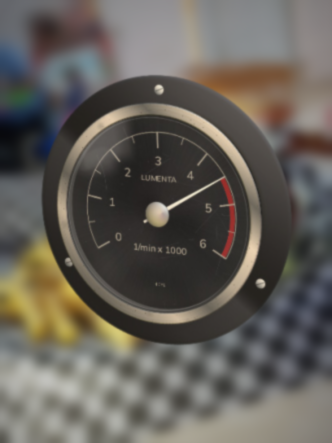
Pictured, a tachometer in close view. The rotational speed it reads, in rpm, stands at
4500 rpm
